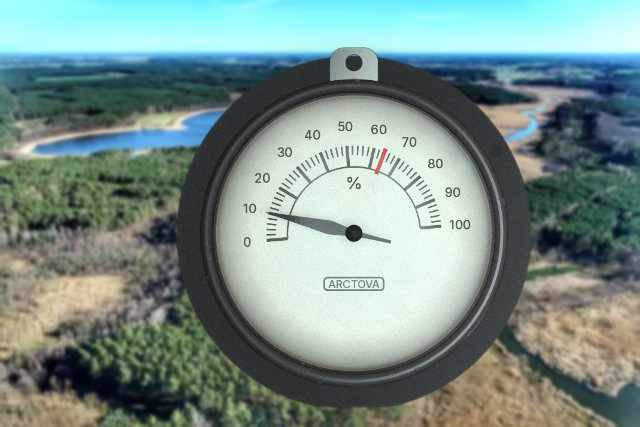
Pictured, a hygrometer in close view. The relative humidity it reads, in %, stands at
10 %
